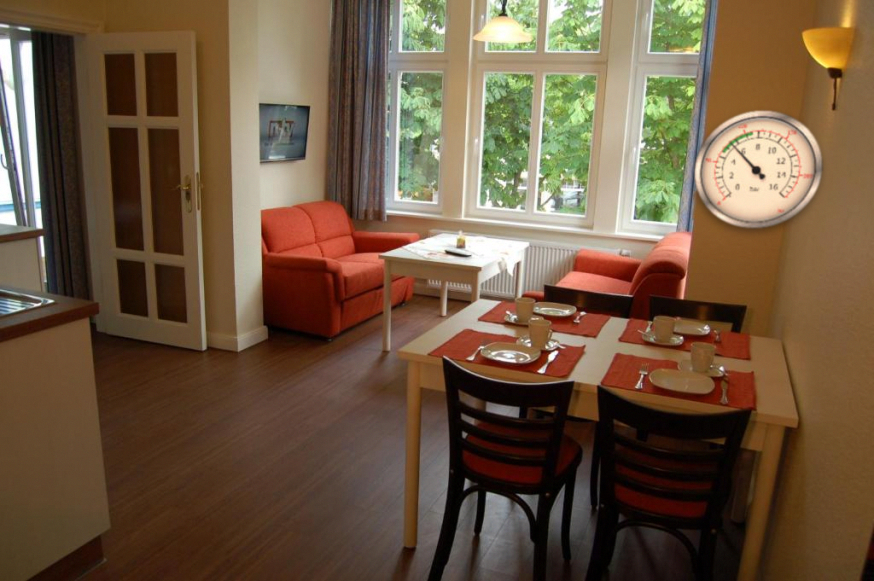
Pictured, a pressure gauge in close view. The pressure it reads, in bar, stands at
5.5 bar
